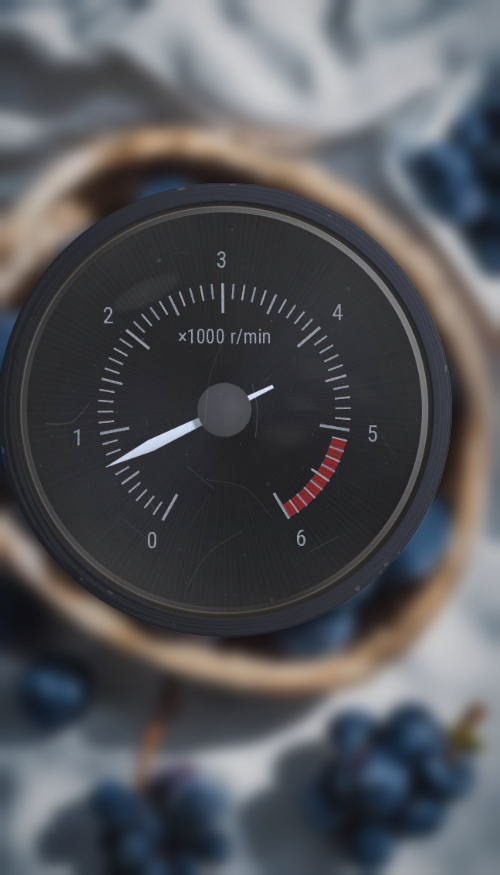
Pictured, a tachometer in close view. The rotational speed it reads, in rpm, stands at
700 rpm
